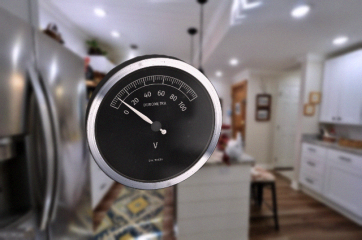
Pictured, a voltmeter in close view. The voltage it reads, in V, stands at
10 V
